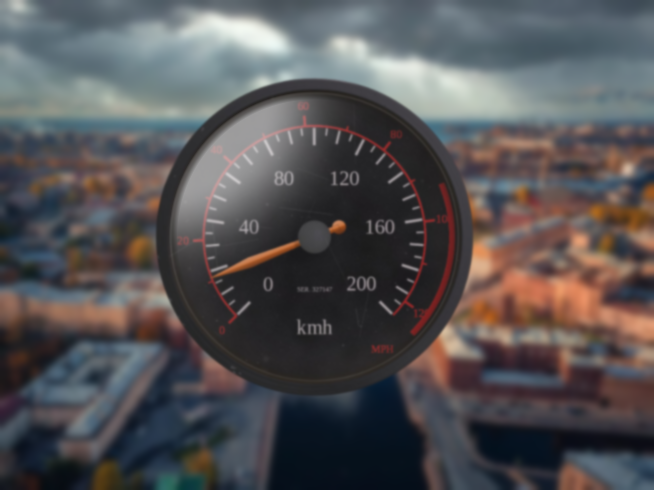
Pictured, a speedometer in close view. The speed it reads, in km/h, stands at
17.5 km/h
